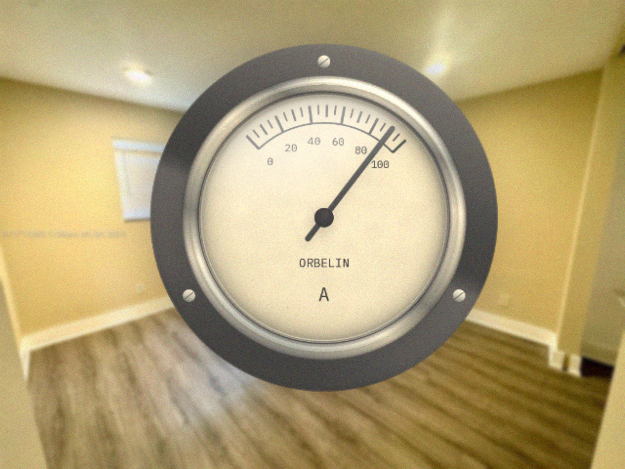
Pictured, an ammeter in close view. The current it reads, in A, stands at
90 A
